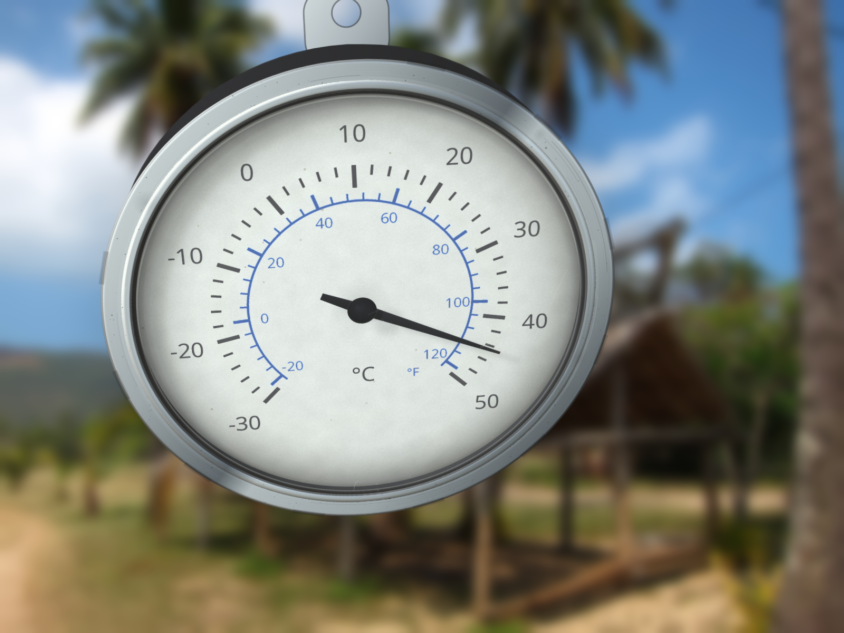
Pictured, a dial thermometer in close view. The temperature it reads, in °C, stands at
44 °C
